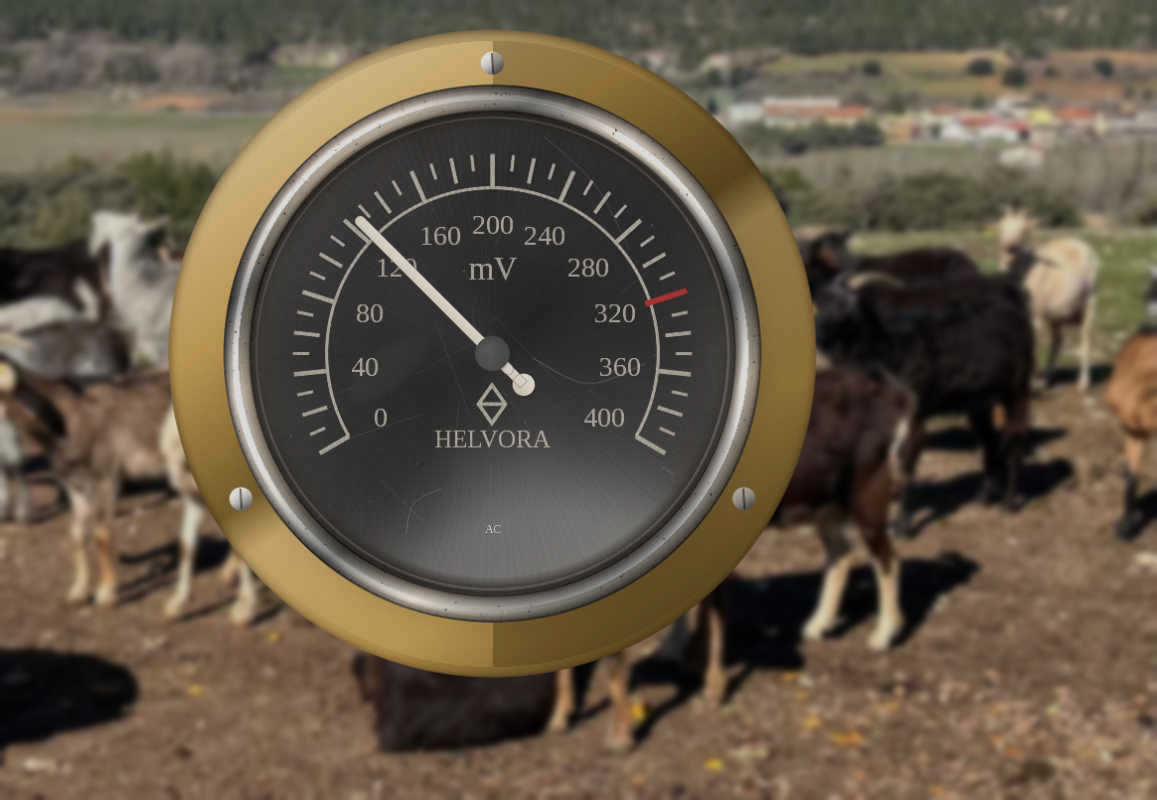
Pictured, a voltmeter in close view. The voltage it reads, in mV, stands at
125 mV
